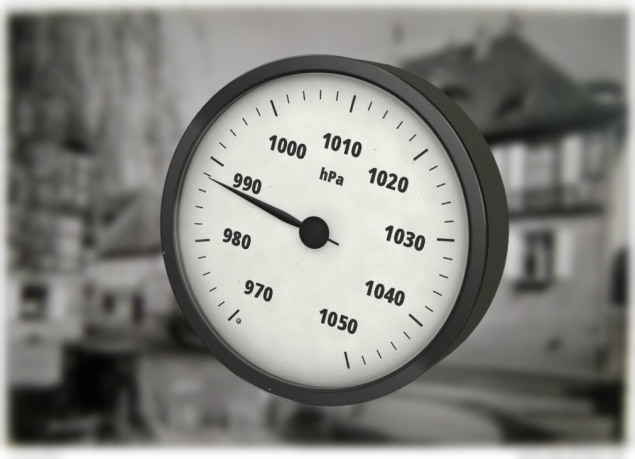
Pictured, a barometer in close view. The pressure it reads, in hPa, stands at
988 hPa
